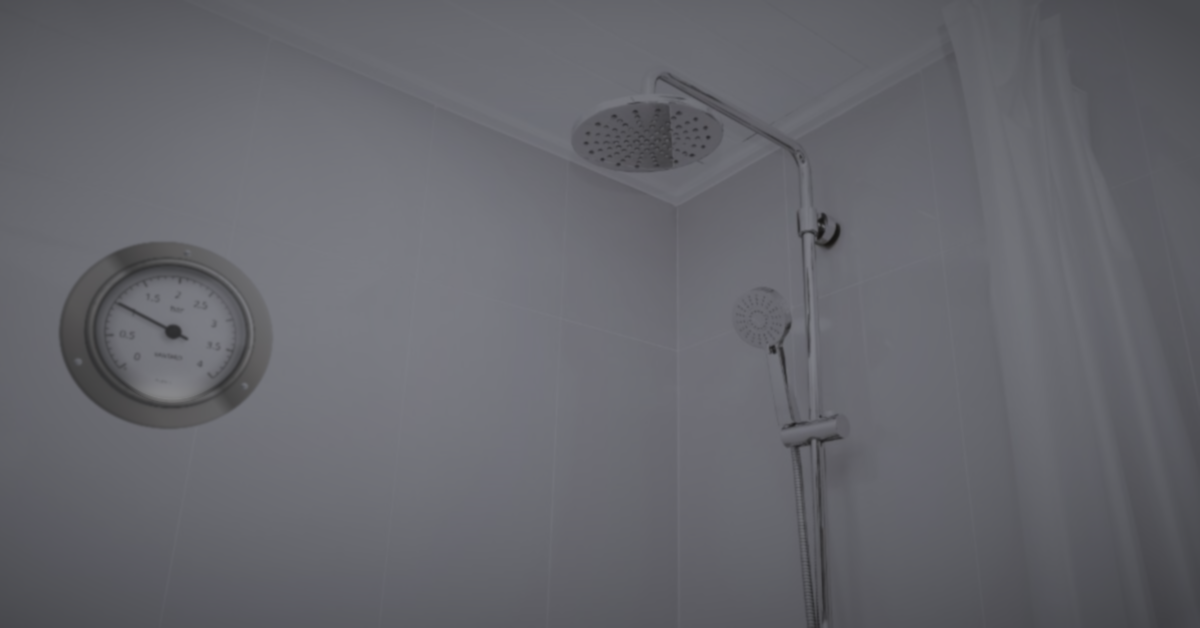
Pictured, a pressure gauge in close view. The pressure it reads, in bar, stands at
1 bar
